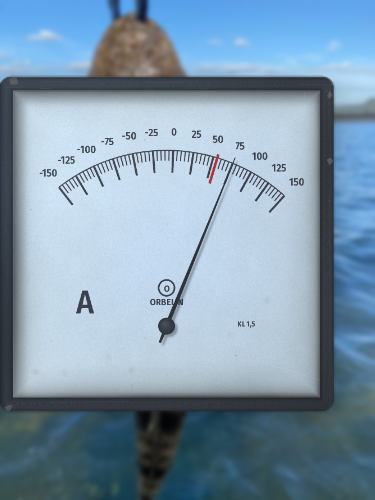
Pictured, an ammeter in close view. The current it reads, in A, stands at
75 A
